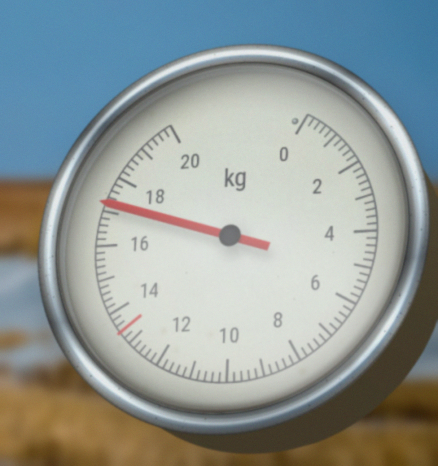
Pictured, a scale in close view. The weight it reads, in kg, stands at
17.2 kg
